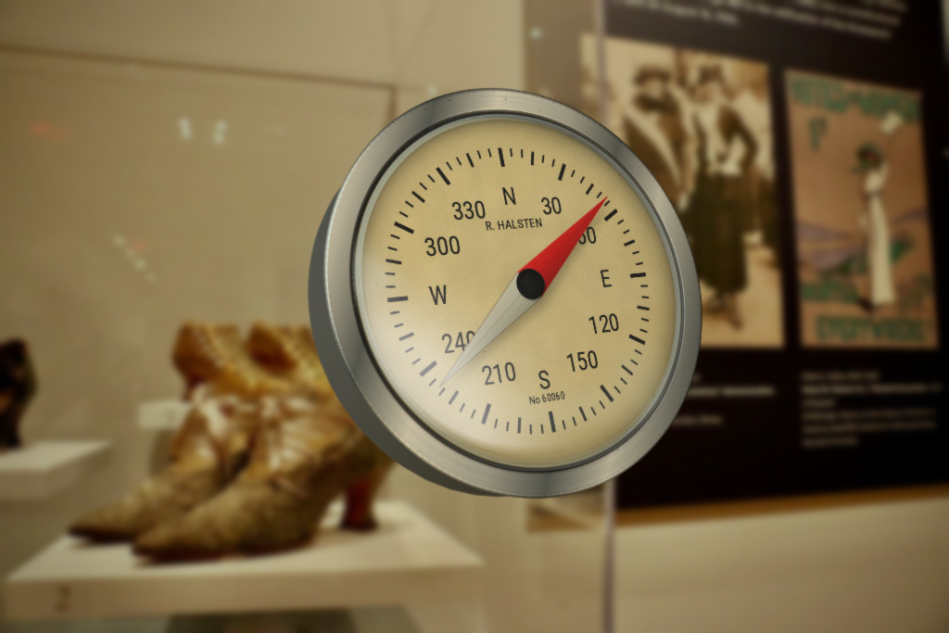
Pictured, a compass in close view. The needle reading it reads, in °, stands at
52.5 °
